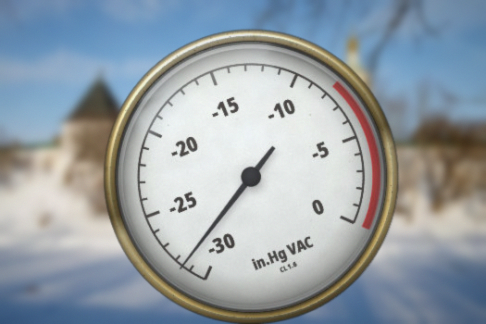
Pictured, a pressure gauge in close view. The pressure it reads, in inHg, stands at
-28.5 inHg
